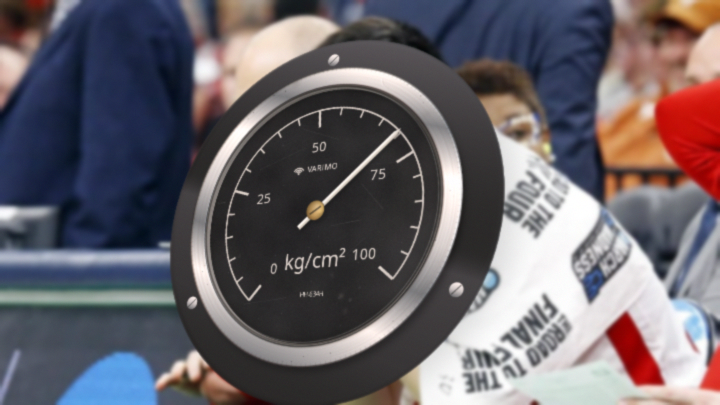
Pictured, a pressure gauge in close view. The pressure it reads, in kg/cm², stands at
70 kg/cm²
